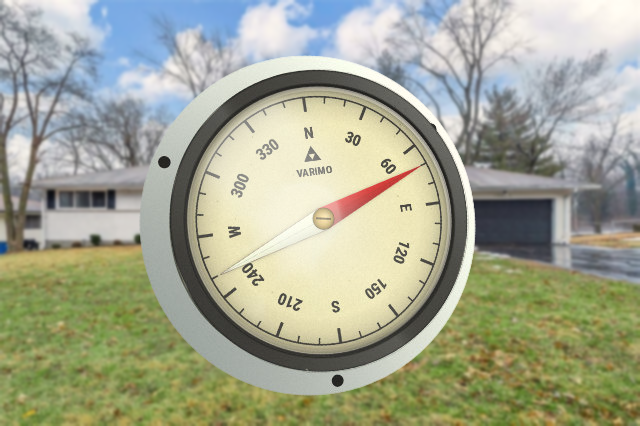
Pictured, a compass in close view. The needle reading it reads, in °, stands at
70 °
